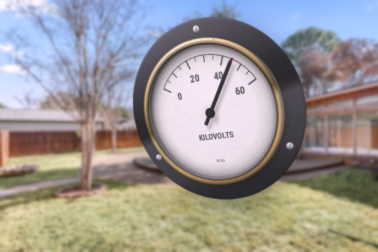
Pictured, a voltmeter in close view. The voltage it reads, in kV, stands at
45 kV
